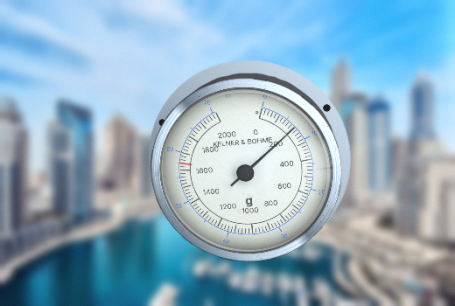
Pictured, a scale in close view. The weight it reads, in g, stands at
200 g
